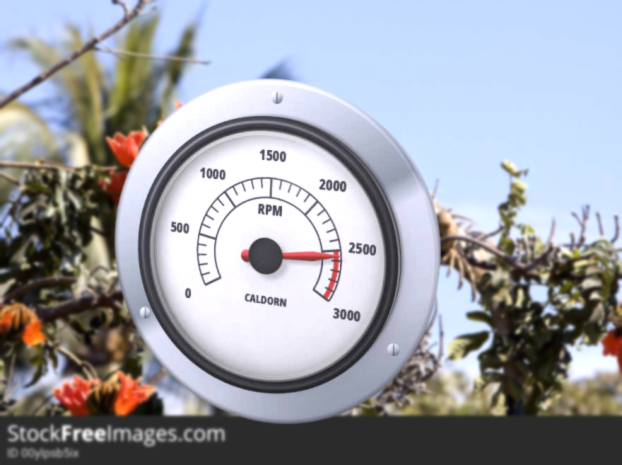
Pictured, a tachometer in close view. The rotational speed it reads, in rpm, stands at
2550 rpm
